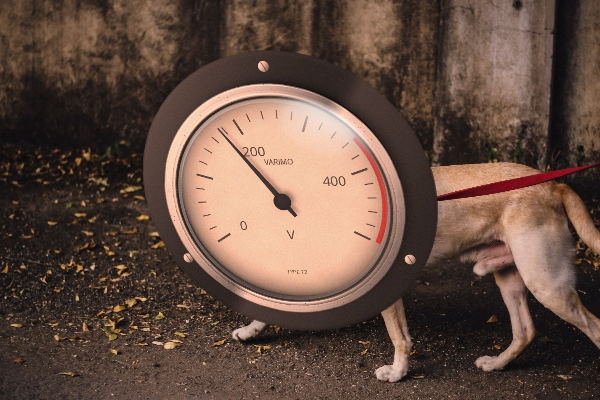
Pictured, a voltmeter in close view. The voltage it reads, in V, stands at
180 V
